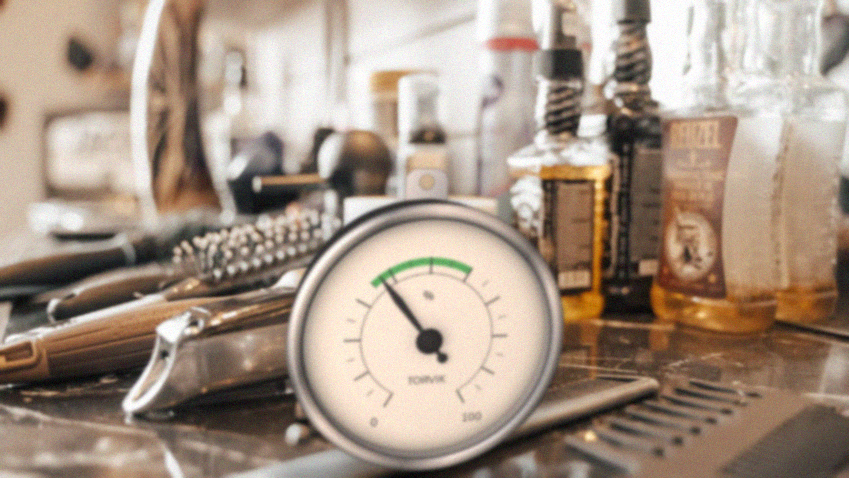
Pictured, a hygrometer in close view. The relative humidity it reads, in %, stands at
37.5 %
